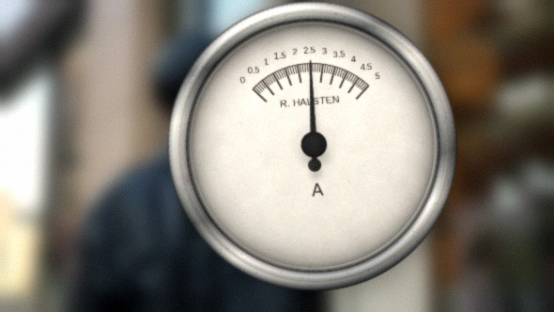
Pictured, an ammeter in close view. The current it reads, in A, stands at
2.5 A
